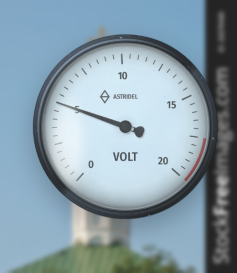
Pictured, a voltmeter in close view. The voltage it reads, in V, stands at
5 V
